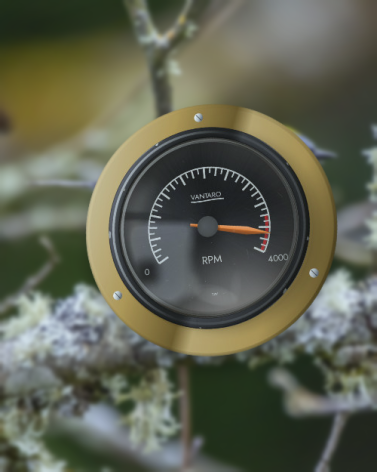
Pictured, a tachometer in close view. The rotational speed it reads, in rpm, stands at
3700 rpm
